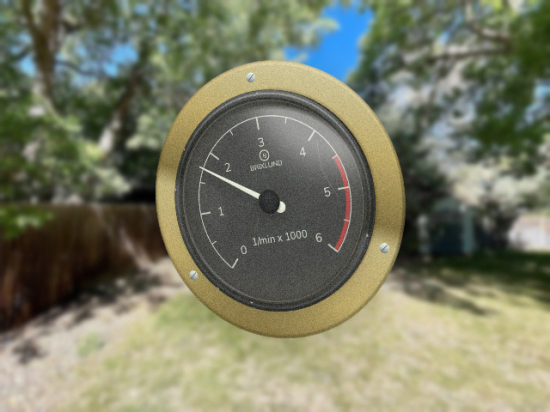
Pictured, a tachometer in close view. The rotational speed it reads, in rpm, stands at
1750 rpm
